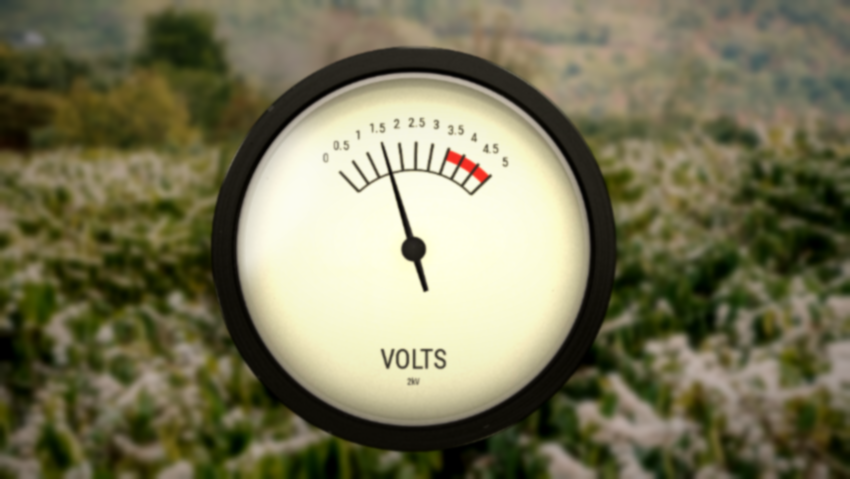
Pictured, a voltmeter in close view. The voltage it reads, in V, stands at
1.5 V
